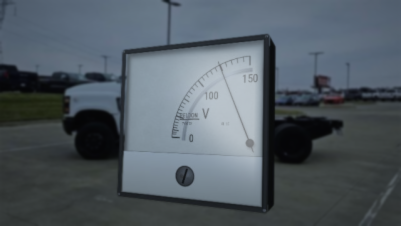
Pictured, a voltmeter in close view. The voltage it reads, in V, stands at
125 V
